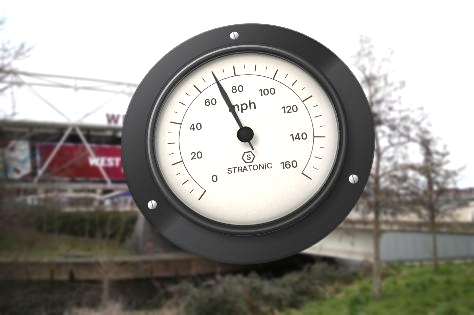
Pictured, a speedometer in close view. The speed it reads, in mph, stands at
70 mph
